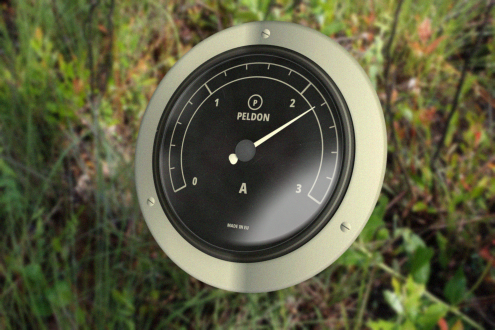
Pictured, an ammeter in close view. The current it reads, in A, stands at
2.2 A
